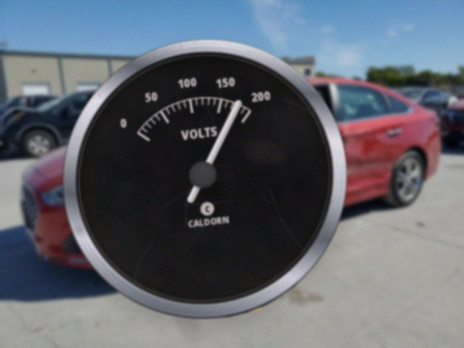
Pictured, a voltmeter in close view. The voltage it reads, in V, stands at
180 V
